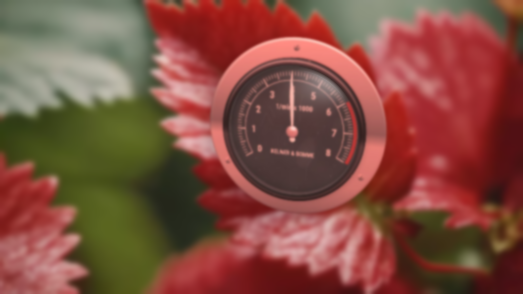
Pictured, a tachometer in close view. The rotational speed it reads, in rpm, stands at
4000 rpm
